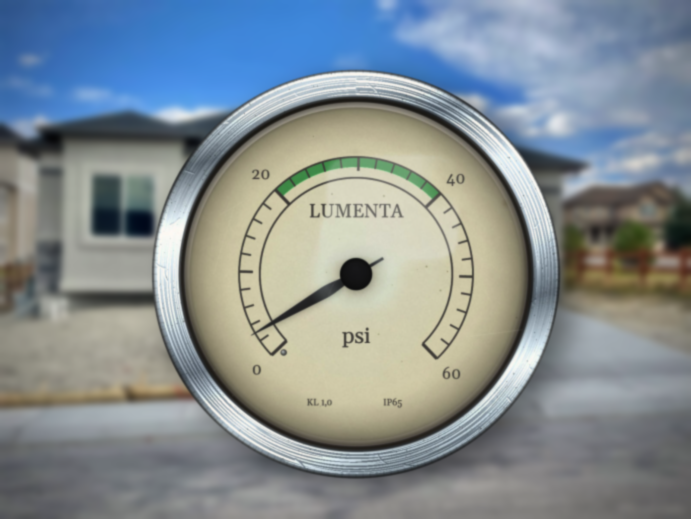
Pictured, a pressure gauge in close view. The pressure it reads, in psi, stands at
3 psi
